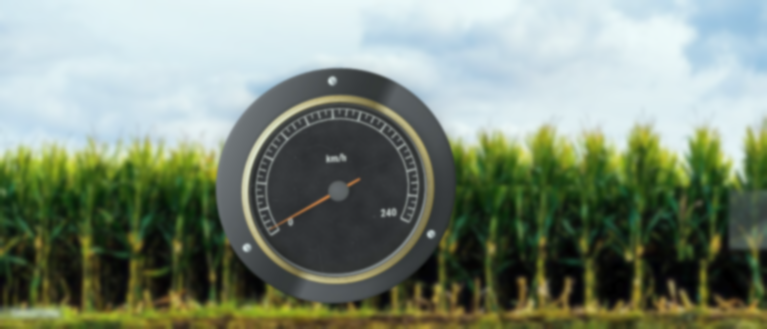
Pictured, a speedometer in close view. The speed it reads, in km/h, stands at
5 km/h
